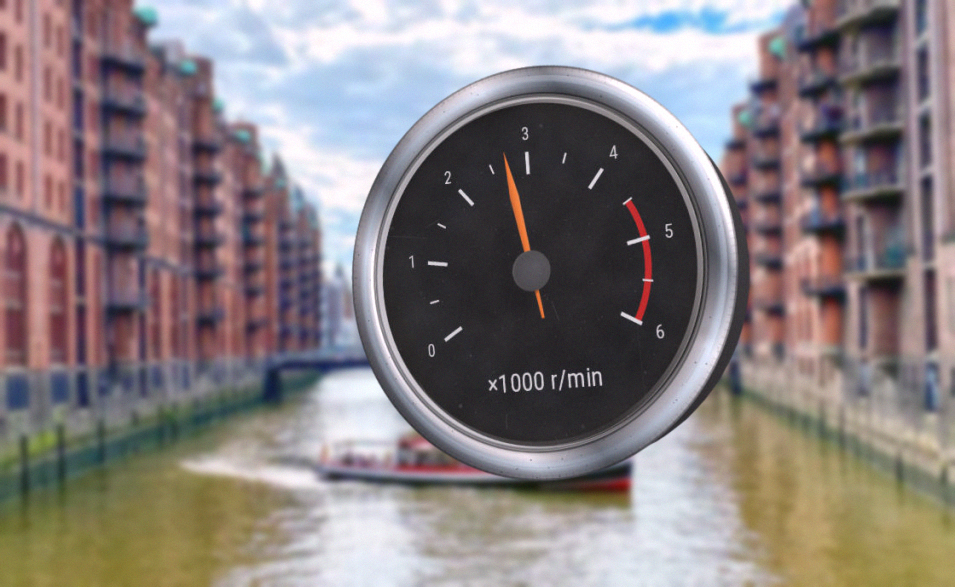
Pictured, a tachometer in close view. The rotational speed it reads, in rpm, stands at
2750 rpm
